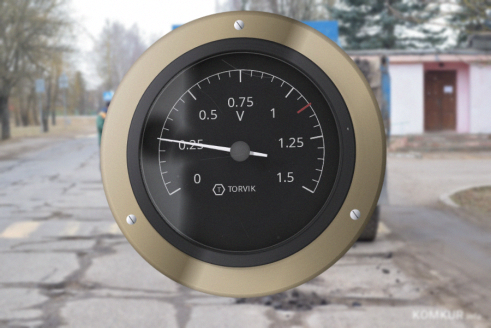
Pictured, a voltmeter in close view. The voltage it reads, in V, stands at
0.25 V
